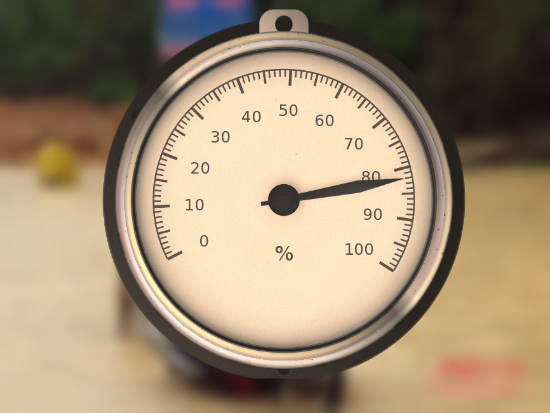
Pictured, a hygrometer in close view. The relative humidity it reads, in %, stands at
82 %
